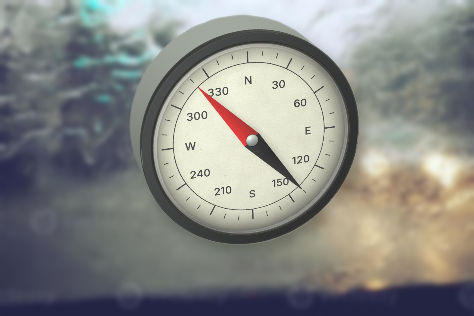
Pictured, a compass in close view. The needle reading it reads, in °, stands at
320 °
